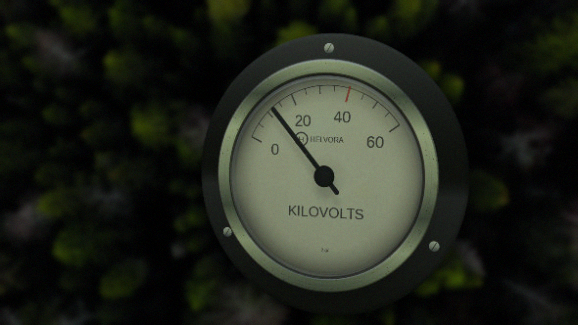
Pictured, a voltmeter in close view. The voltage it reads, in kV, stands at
12.5 kV
